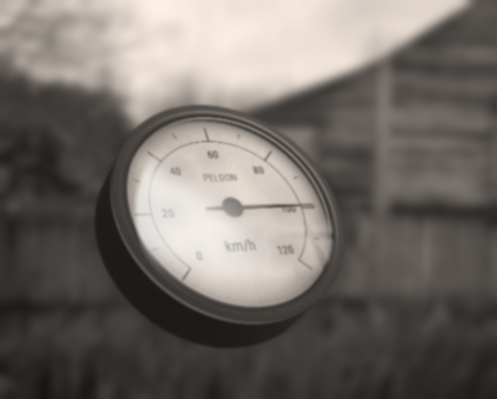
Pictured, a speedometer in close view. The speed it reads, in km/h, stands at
100 km/h
